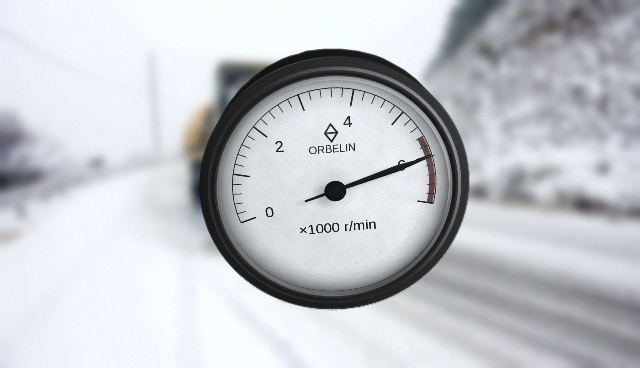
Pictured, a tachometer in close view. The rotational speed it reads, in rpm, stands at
6000 rpm
